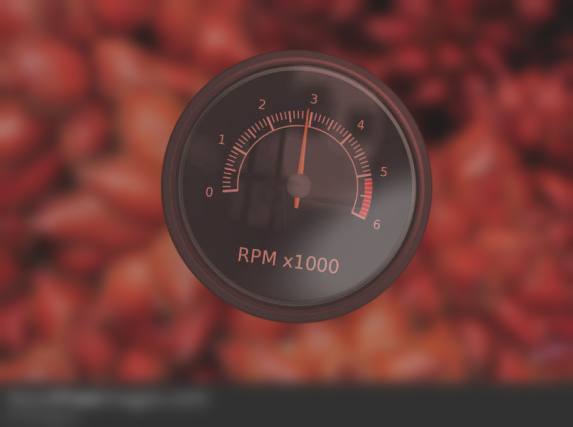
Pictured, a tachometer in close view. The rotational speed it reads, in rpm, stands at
2900 rpm
